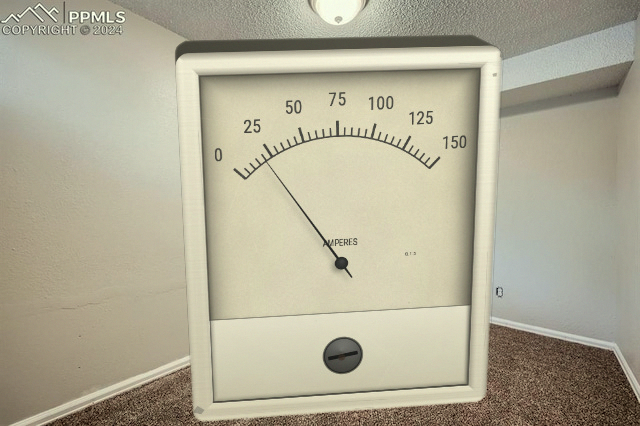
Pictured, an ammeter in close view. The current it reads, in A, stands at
20 A
